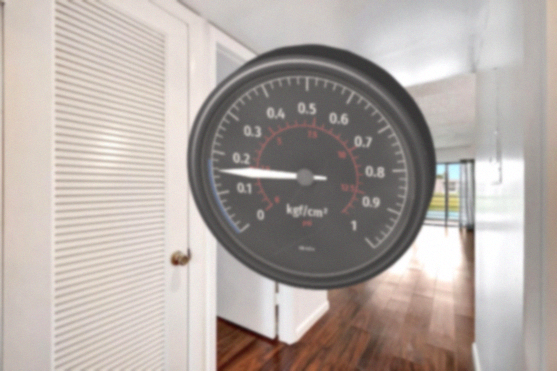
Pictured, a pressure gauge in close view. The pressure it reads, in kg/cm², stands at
0.16 kg/cm²
